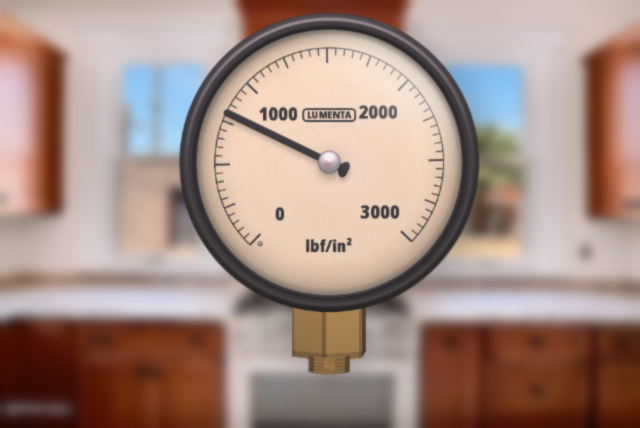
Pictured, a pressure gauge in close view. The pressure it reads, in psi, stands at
800 psi
